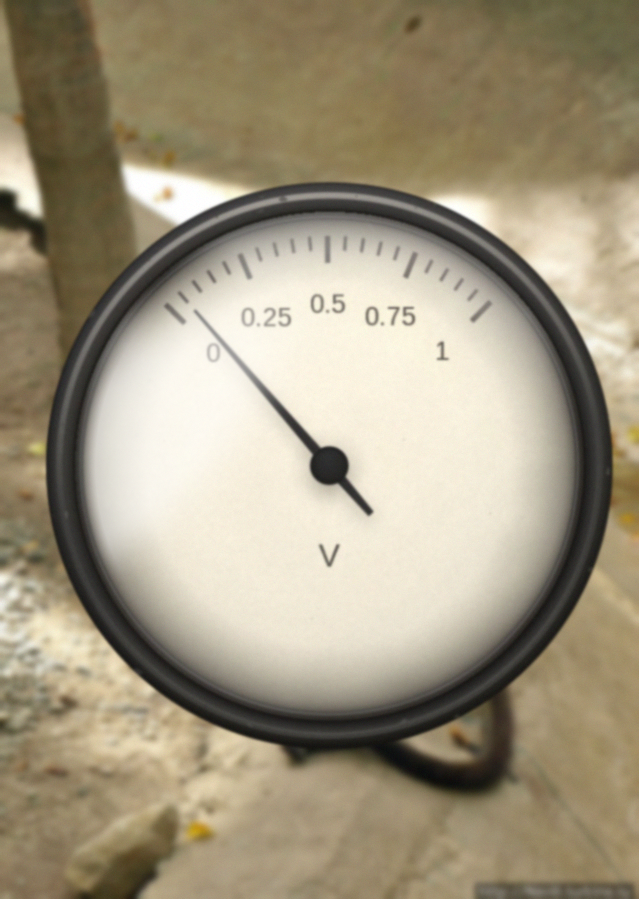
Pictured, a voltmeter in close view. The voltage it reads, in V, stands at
0.05 V
